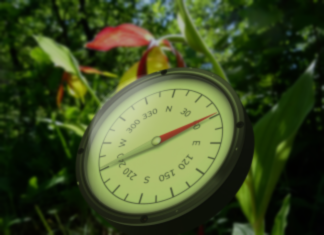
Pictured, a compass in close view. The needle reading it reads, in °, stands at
60 °
